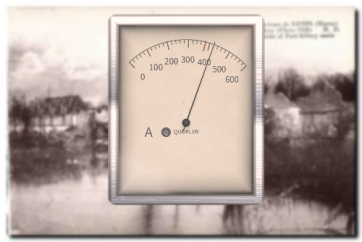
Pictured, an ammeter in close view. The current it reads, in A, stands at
420 A
